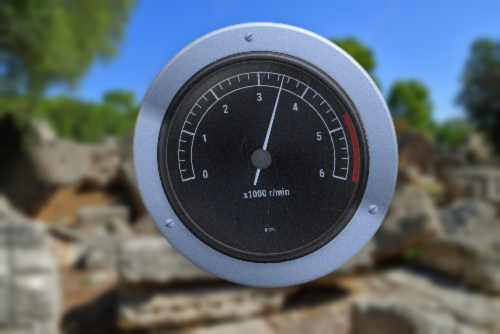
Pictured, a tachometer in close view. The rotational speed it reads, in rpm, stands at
3500 rpm
